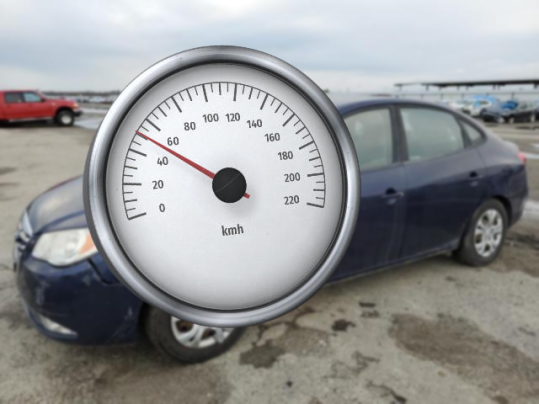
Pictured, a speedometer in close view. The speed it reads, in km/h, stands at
50 km/h
